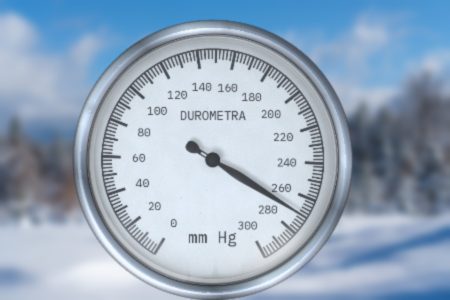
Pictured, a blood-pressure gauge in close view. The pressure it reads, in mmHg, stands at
270 mmHg
